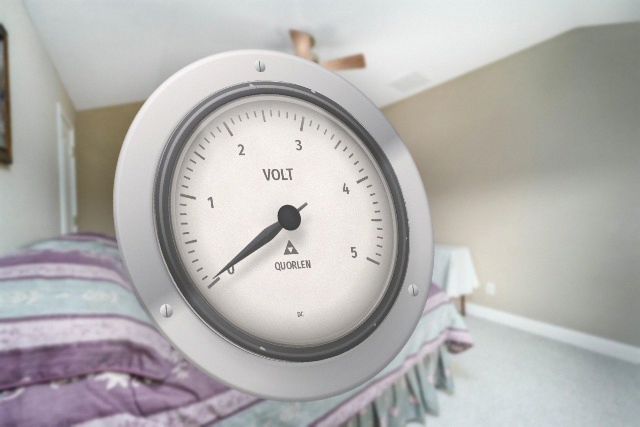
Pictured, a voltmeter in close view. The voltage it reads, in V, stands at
0.05 V
